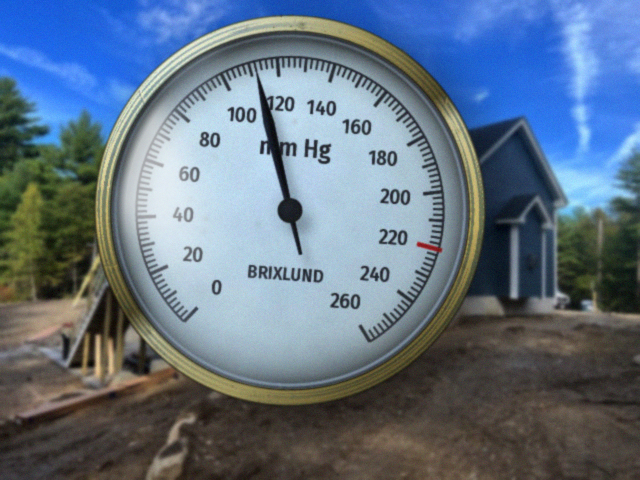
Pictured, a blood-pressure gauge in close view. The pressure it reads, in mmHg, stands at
112 mmHg
